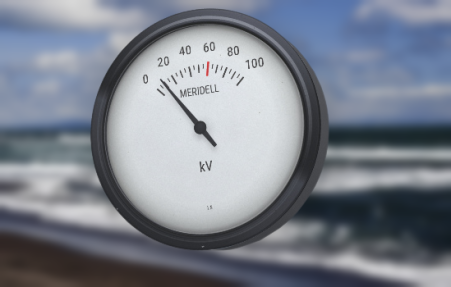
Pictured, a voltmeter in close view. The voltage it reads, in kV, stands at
10 kV
